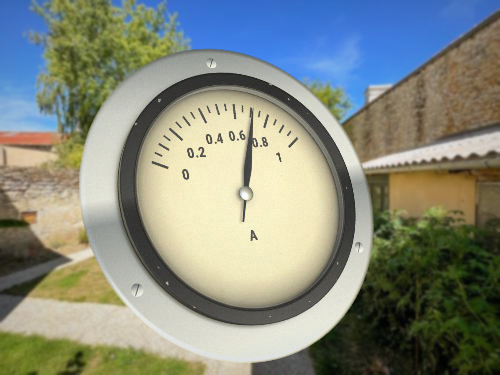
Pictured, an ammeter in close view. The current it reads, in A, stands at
0.7 A
